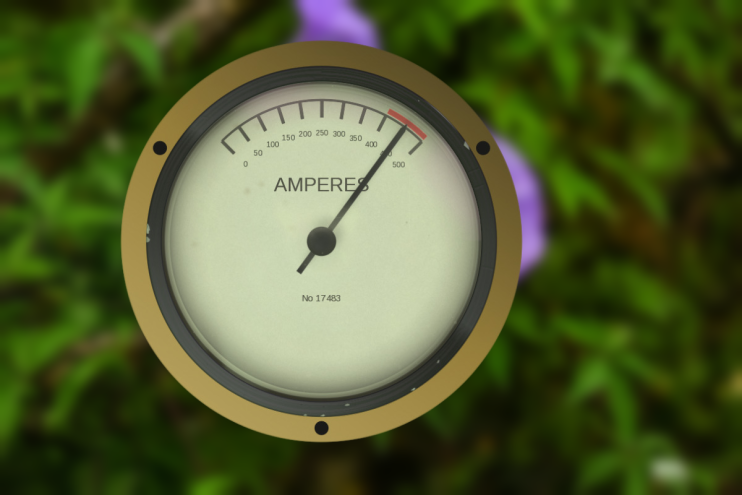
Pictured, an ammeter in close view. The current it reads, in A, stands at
450 A
